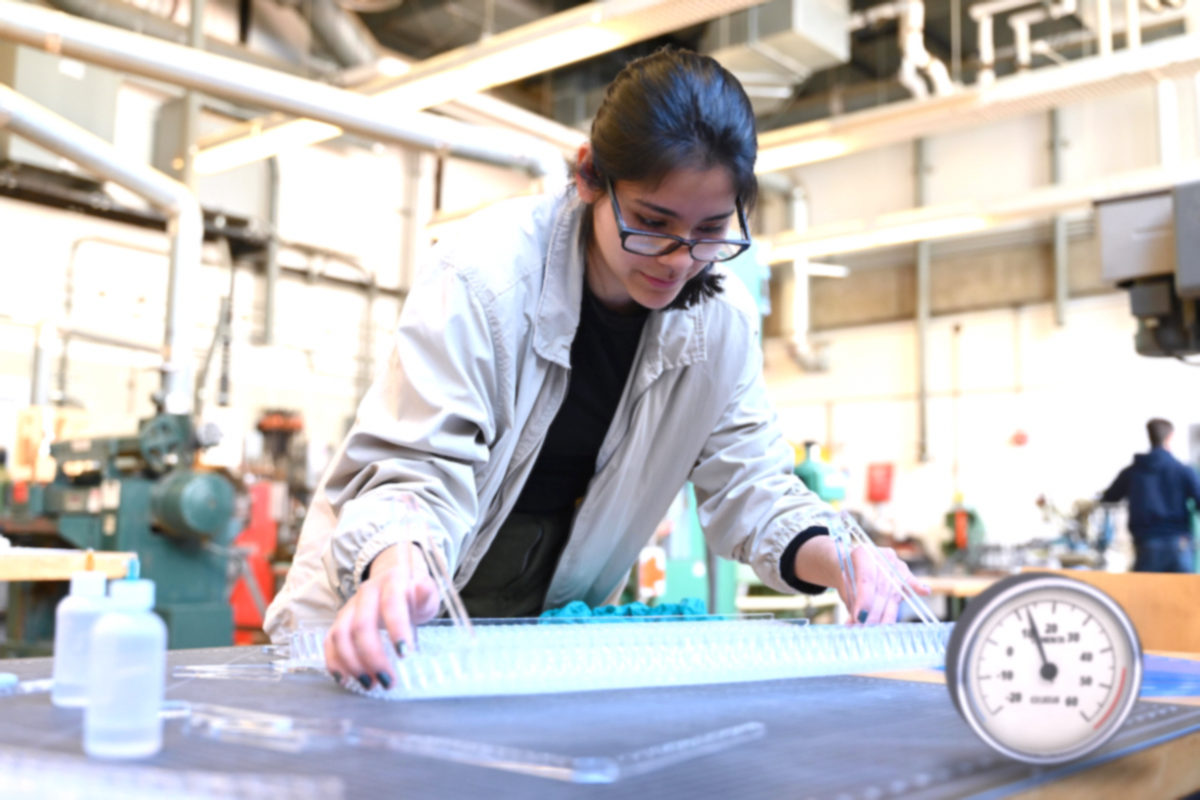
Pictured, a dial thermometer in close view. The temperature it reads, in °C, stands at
12.5 °C
